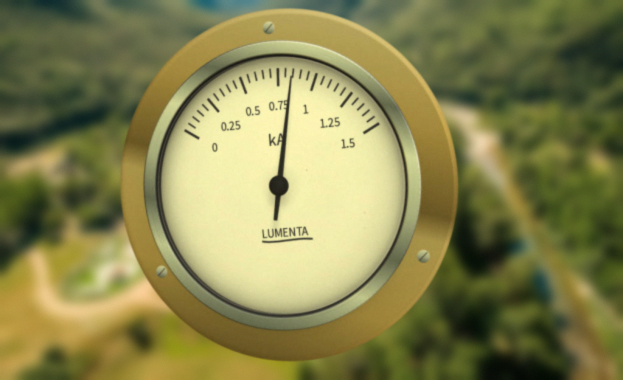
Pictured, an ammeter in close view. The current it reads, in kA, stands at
0.85 kA
